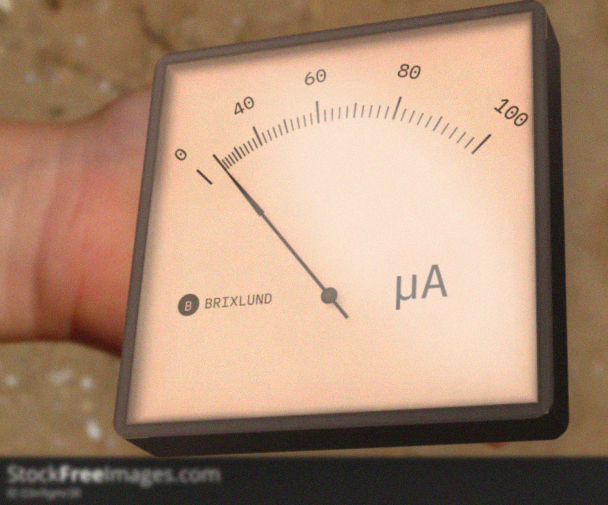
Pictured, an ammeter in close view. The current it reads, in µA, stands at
20 µA
